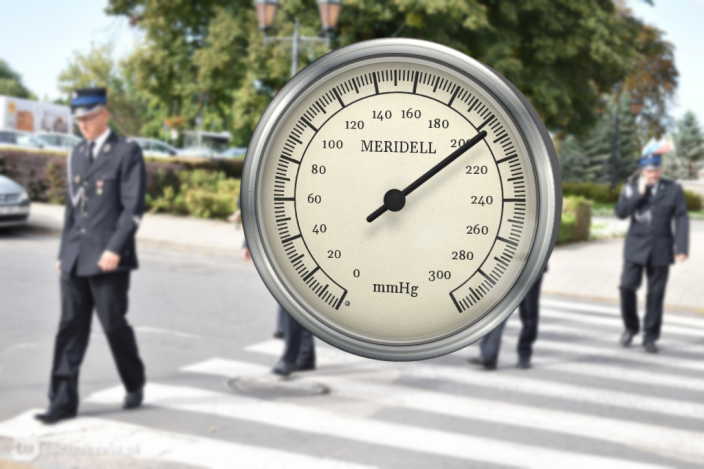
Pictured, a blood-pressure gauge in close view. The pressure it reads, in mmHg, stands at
204 mmHg
